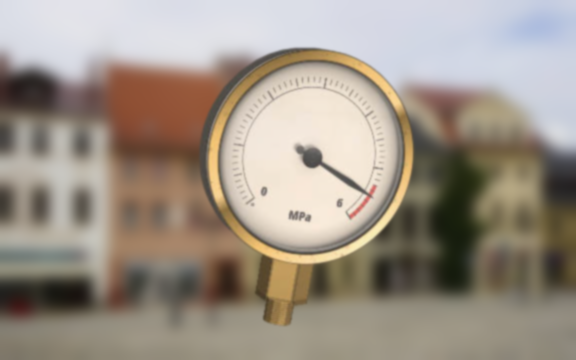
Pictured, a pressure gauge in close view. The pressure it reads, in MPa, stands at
5.5 MPa
